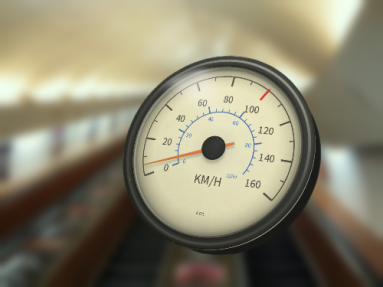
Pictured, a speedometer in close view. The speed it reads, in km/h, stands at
5 km/h
